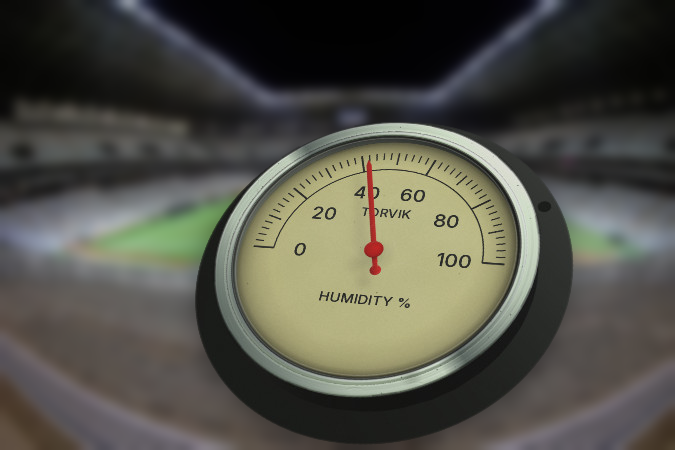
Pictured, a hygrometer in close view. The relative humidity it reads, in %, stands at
42 %
